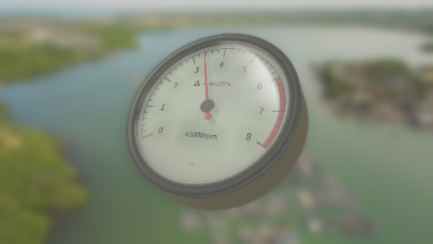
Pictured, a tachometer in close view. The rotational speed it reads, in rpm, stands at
3400 rpm
